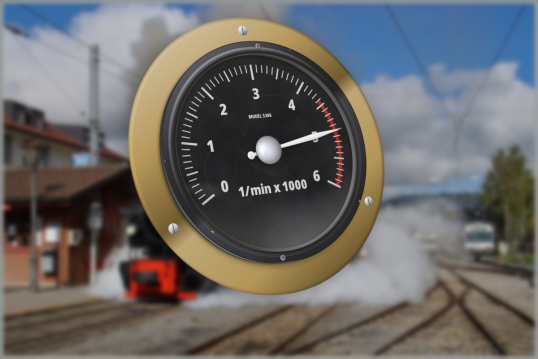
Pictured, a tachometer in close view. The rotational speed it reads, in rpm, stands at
5000 rpm
